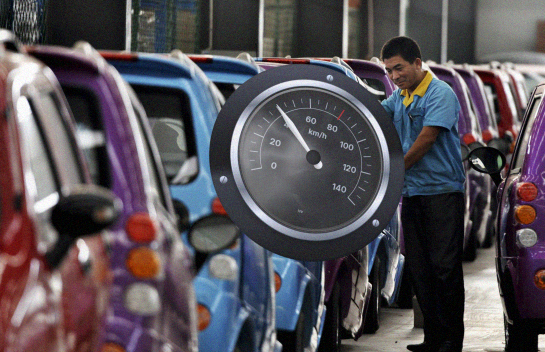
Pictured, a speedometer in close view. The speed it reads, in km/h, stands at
40 km/h
